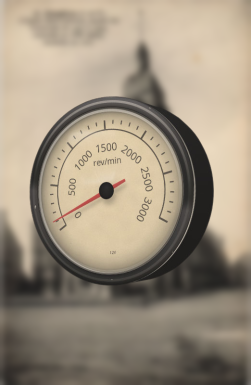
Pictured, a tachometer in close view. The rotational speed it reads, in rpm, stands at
100 rpm
